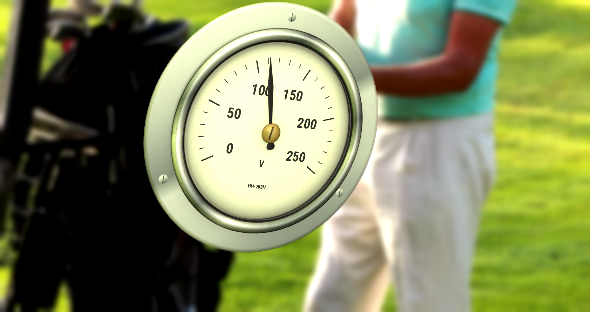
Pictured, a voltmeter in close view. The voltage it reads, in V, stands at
110 V
